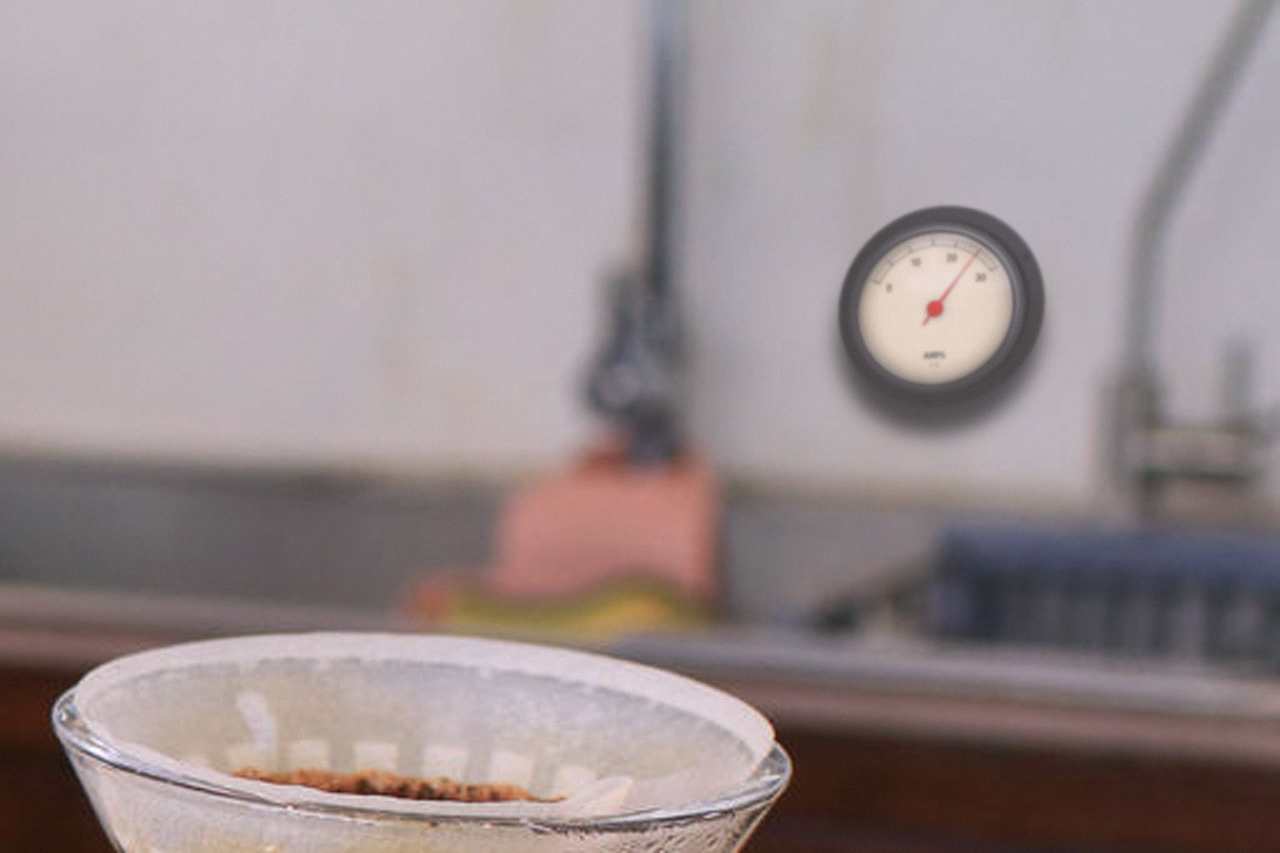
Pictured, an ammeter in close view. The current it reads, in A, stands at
25 A
